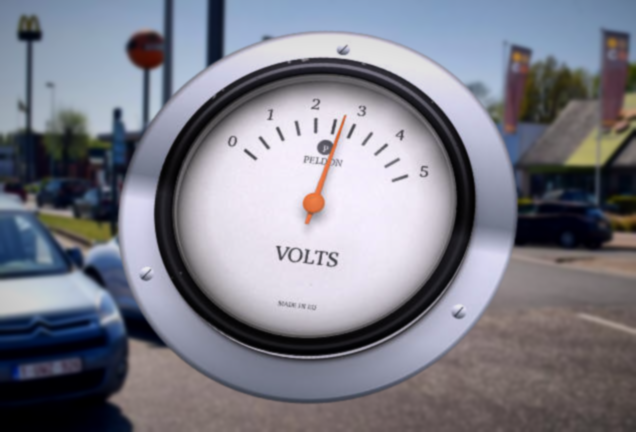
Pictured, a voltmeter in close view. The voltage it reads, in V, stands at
2.75 V
